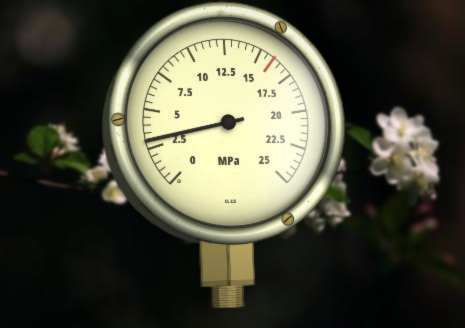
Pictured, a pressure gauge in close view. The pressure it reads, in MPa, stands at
3 MPa
